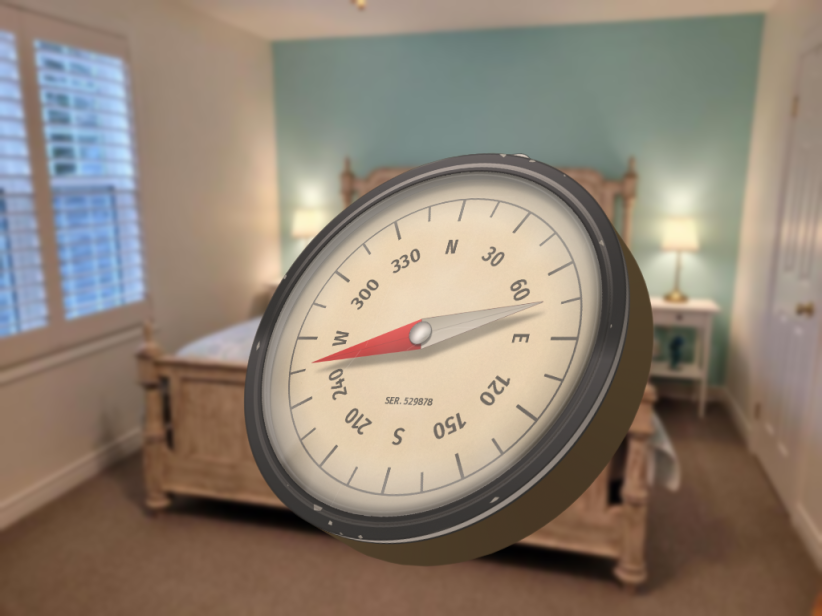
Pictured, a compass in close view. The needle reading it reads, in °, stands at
255 °
